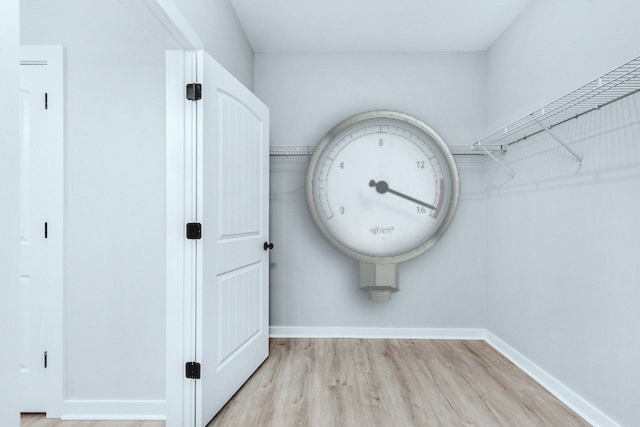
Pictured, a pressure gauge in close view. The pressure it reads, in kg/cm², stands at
15.5 kg/cm²
